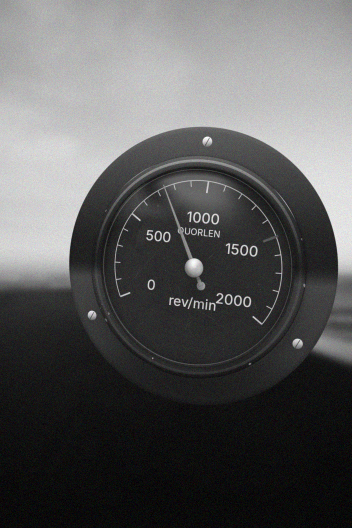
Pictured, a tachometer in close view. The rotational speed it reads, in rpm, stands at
750 rpm
